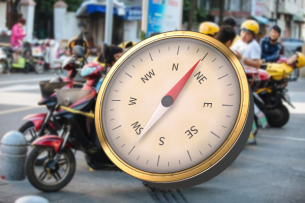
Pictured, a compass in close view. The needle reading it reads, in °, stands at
30 °
